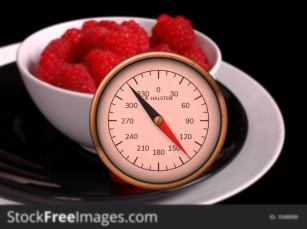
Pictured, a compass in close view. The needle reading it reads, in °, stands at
140 °
